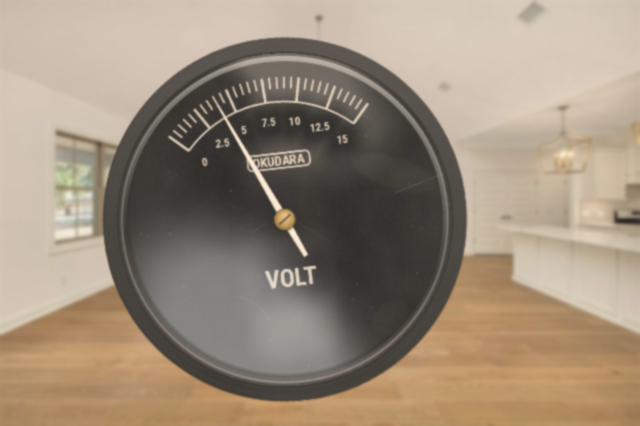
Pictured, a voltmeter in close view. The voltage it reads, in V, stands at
4 V
